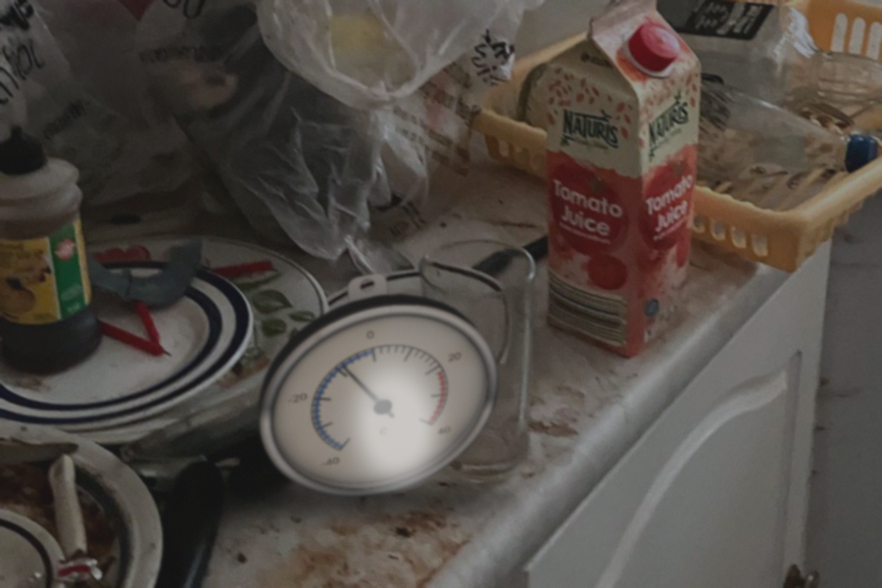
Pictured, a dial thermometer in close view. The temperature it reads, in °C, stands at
-8 °C
